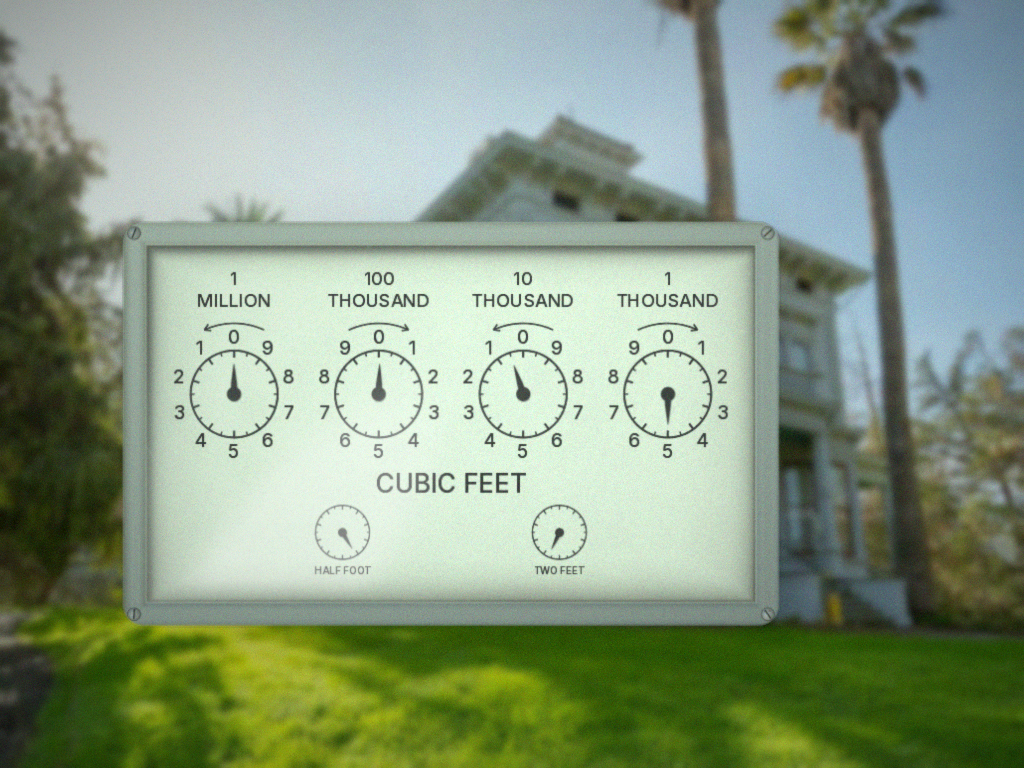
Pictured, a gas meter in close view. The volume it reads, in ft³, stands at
500 ft³
